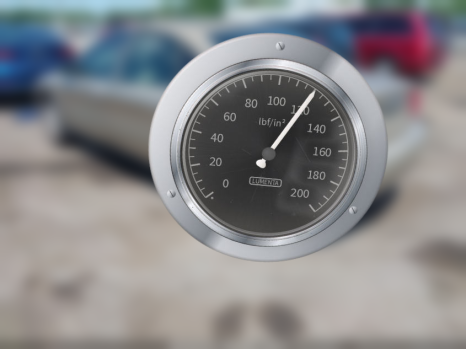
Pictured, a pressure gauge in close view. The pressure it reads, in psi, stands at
120 psi
